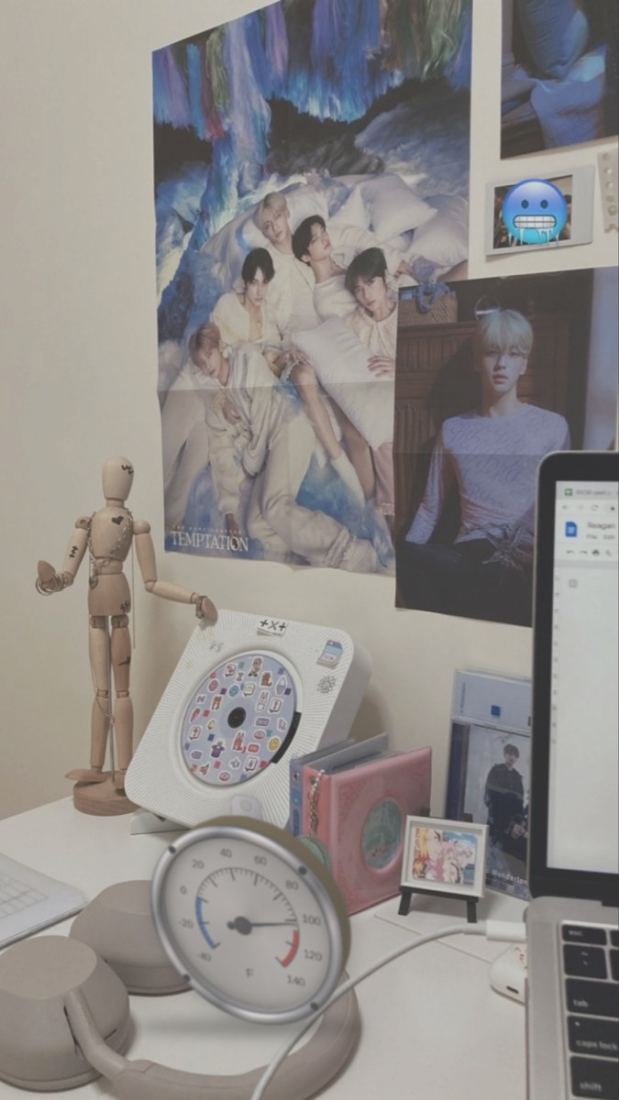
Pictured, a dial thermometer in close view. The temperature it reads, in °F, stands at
100 °F
